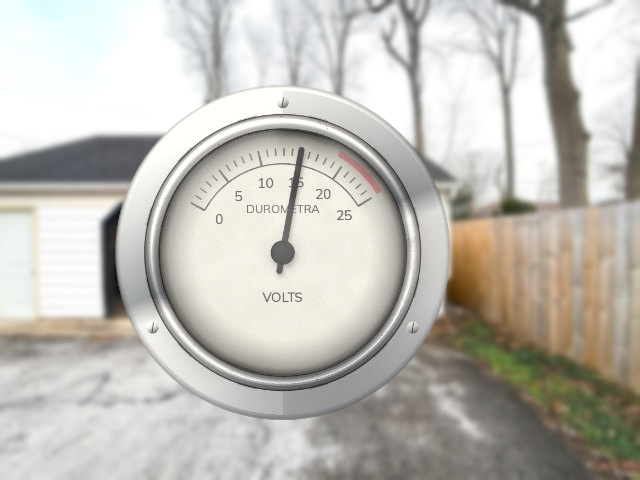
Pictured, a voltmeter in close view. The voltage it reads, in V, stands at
15 V
